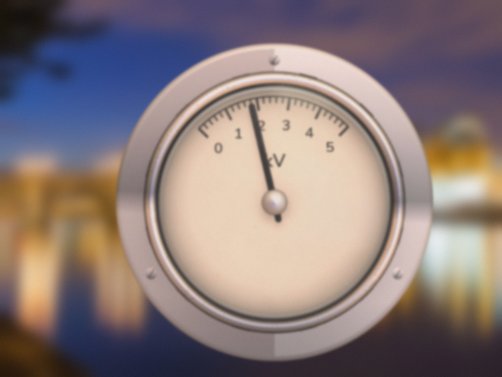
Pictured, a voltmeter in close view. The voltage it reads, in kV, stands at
1.8 kV
